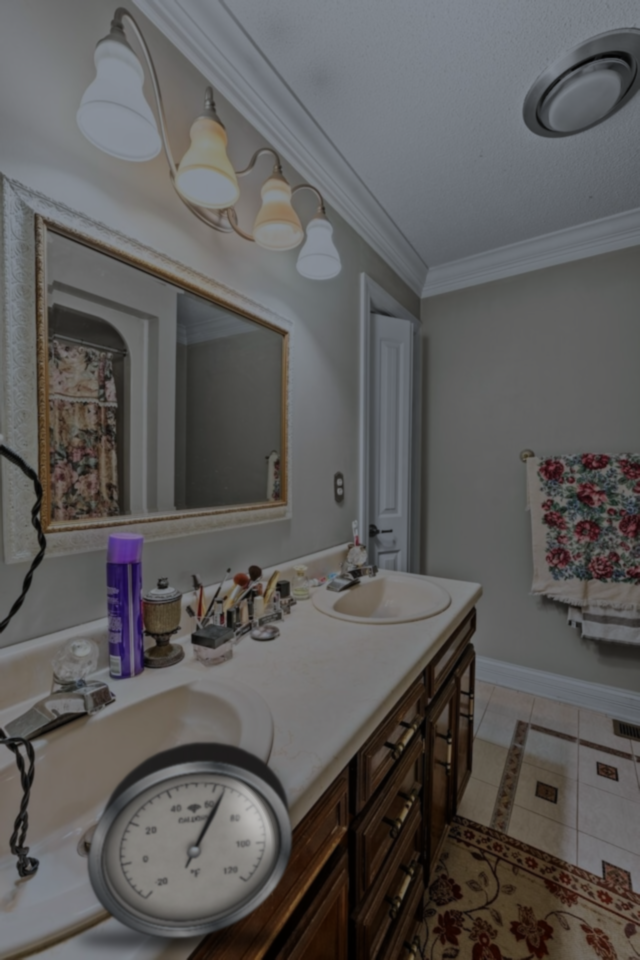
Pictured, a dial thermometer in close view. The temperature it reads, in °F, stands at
64 °F
